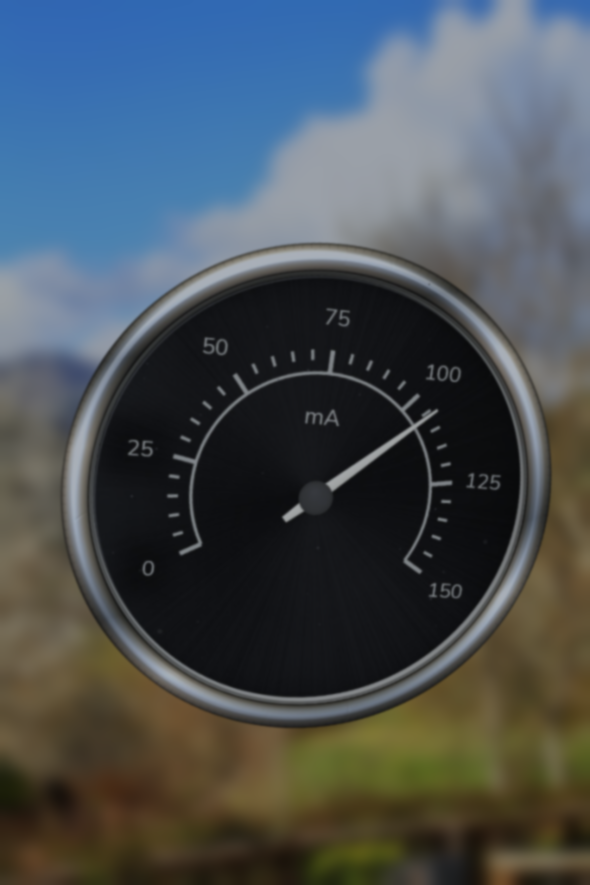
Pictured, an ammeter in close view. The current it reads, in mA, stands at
105 mA
